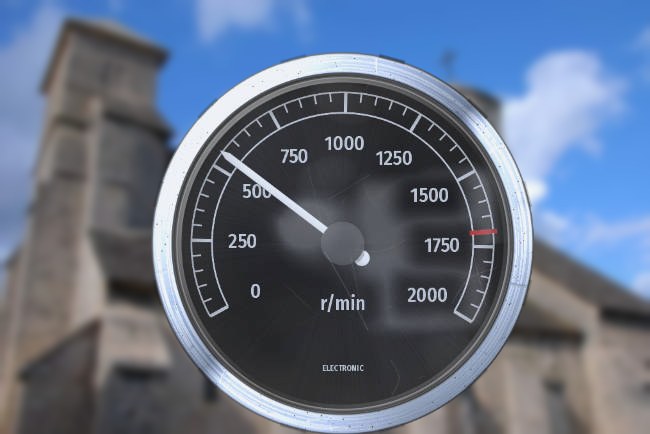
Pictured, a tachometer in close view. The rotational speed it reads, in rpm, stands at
550 rpm
